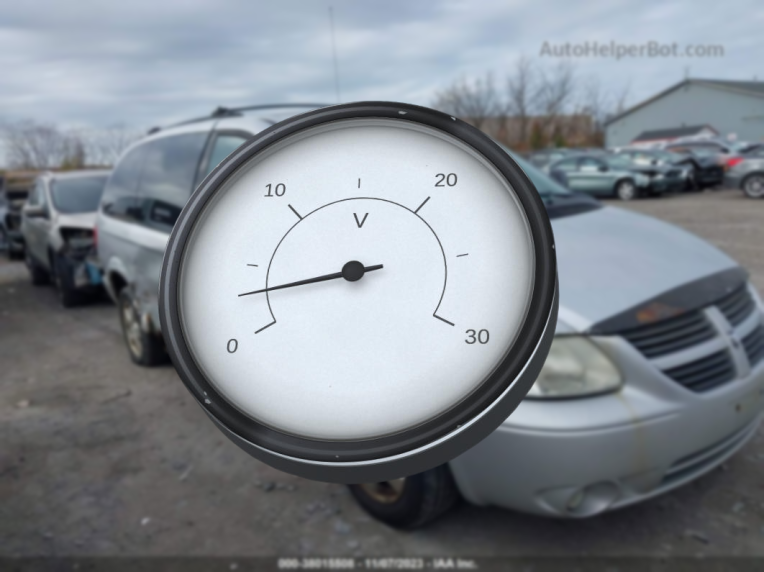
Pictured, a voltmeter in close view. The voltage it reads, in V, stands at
2.5 V
